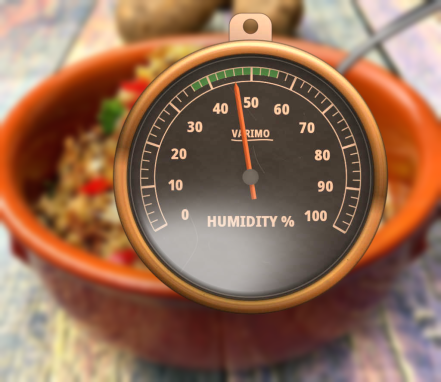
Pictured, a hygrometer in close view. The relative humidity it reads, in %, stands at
46 %
